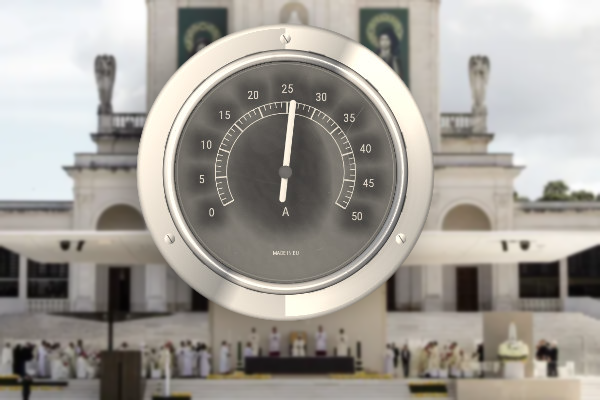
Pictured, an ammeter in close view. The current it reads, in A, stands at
26 A
